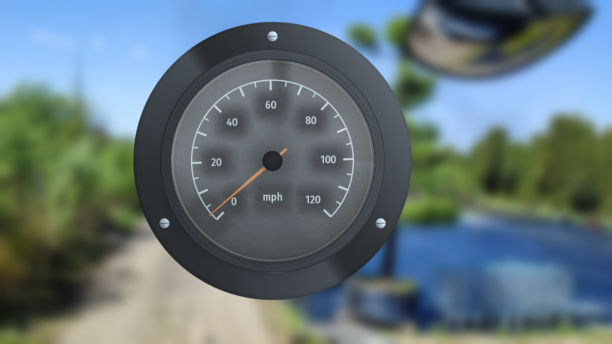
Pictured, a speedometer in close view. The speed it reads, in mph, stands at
2.5 mph
